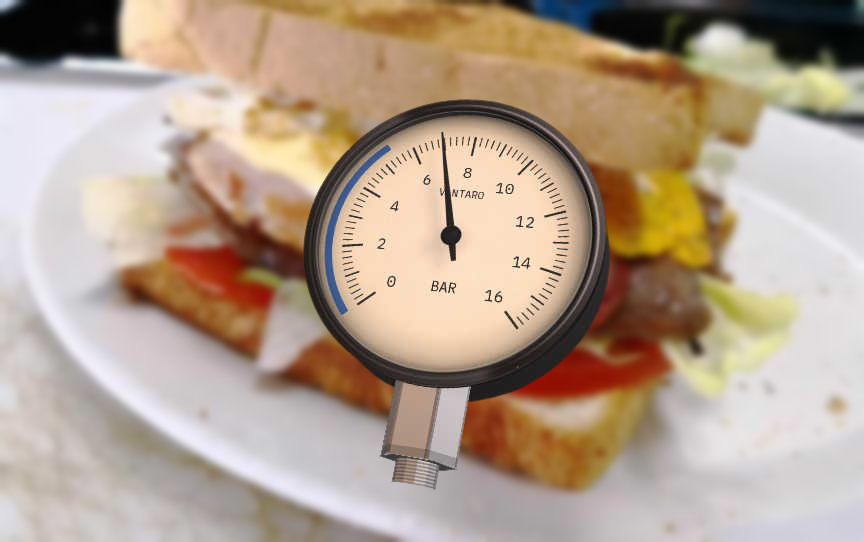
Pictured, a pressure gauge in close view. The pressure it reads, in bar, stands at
7 bar
